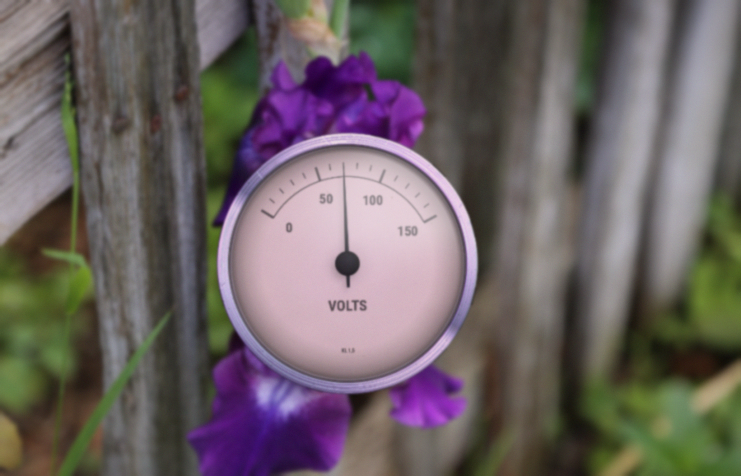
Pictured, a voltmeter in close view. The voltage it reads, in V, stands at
70 V
